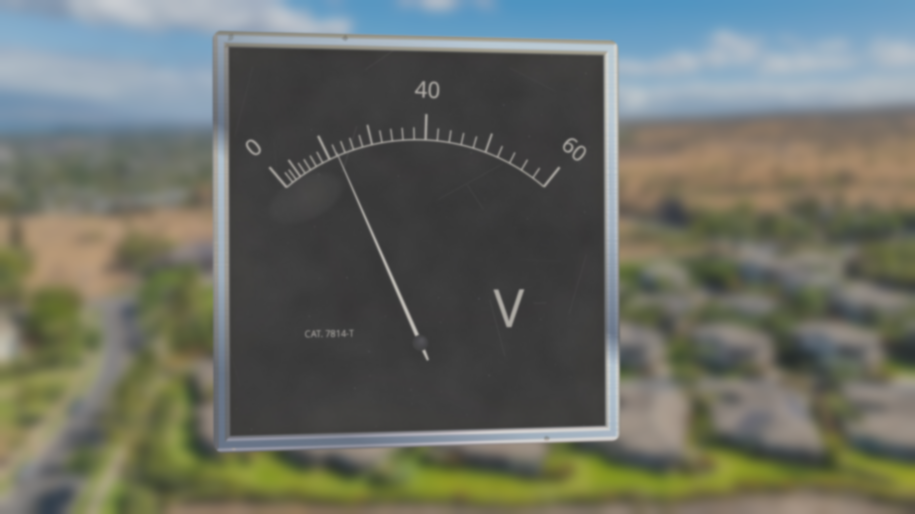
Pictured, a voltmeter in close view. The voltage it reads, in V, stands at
22 V
